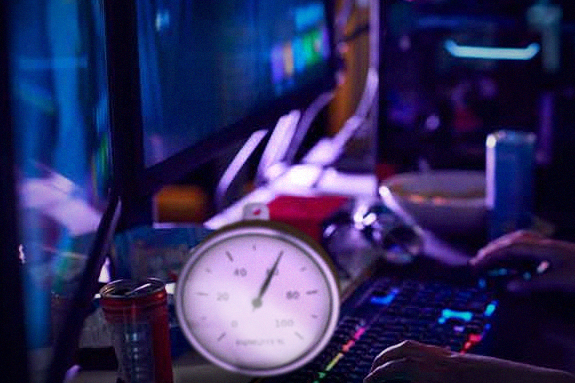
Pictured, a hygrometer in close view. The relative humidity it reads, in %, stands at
60 %
